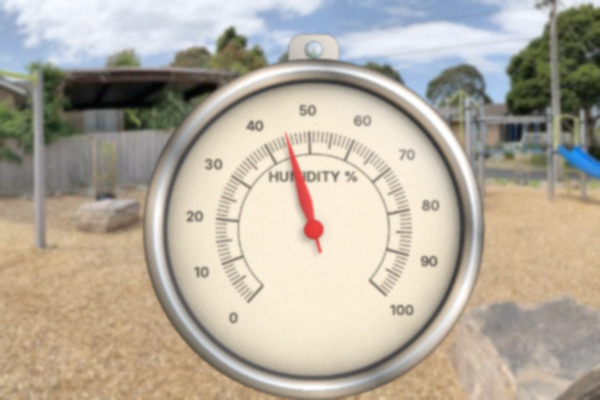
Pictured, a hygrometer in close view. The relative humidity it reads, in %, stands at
45 %
